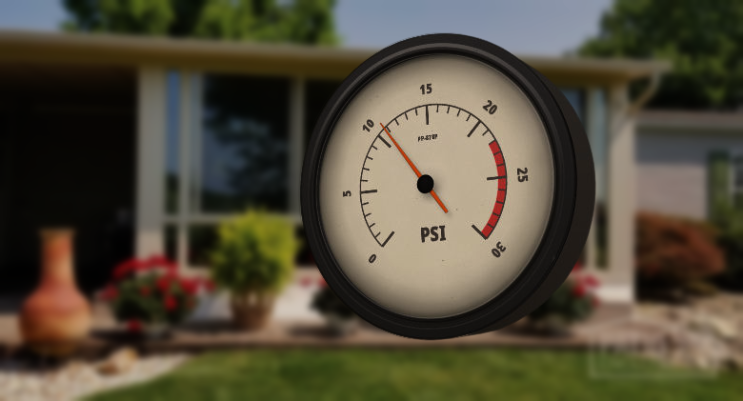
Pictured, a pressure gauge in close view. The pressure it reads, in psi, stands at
11 psi
